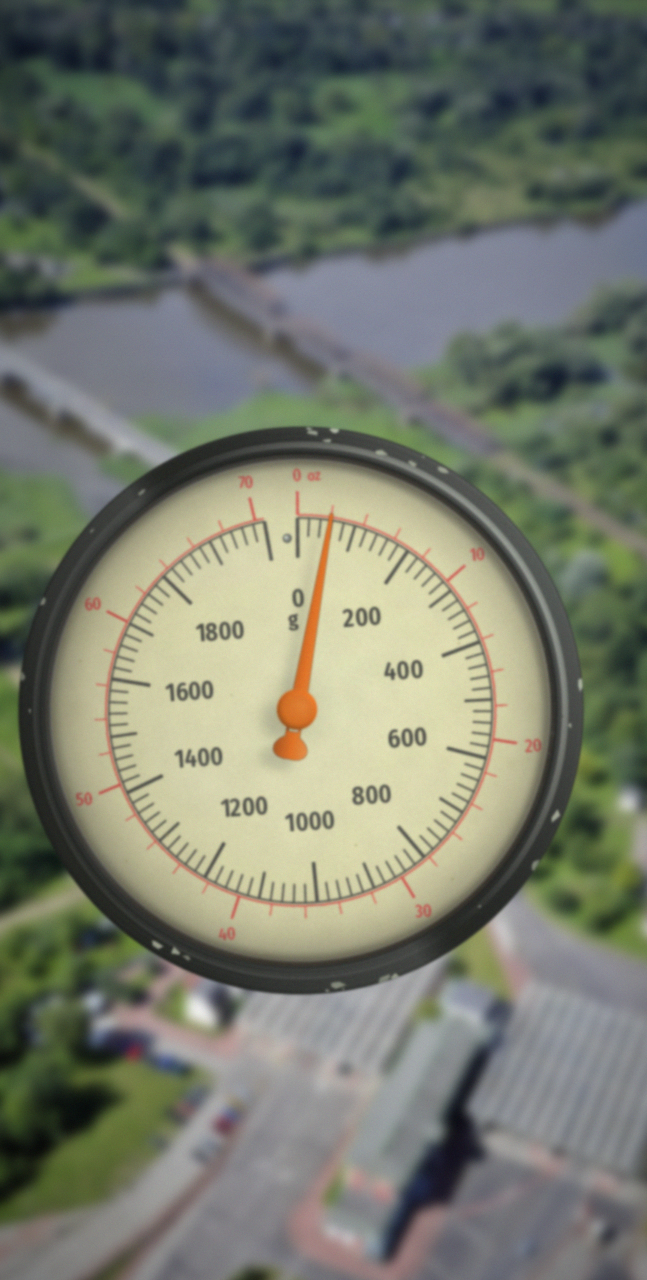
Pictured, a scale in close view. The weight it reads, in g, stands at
60 g
